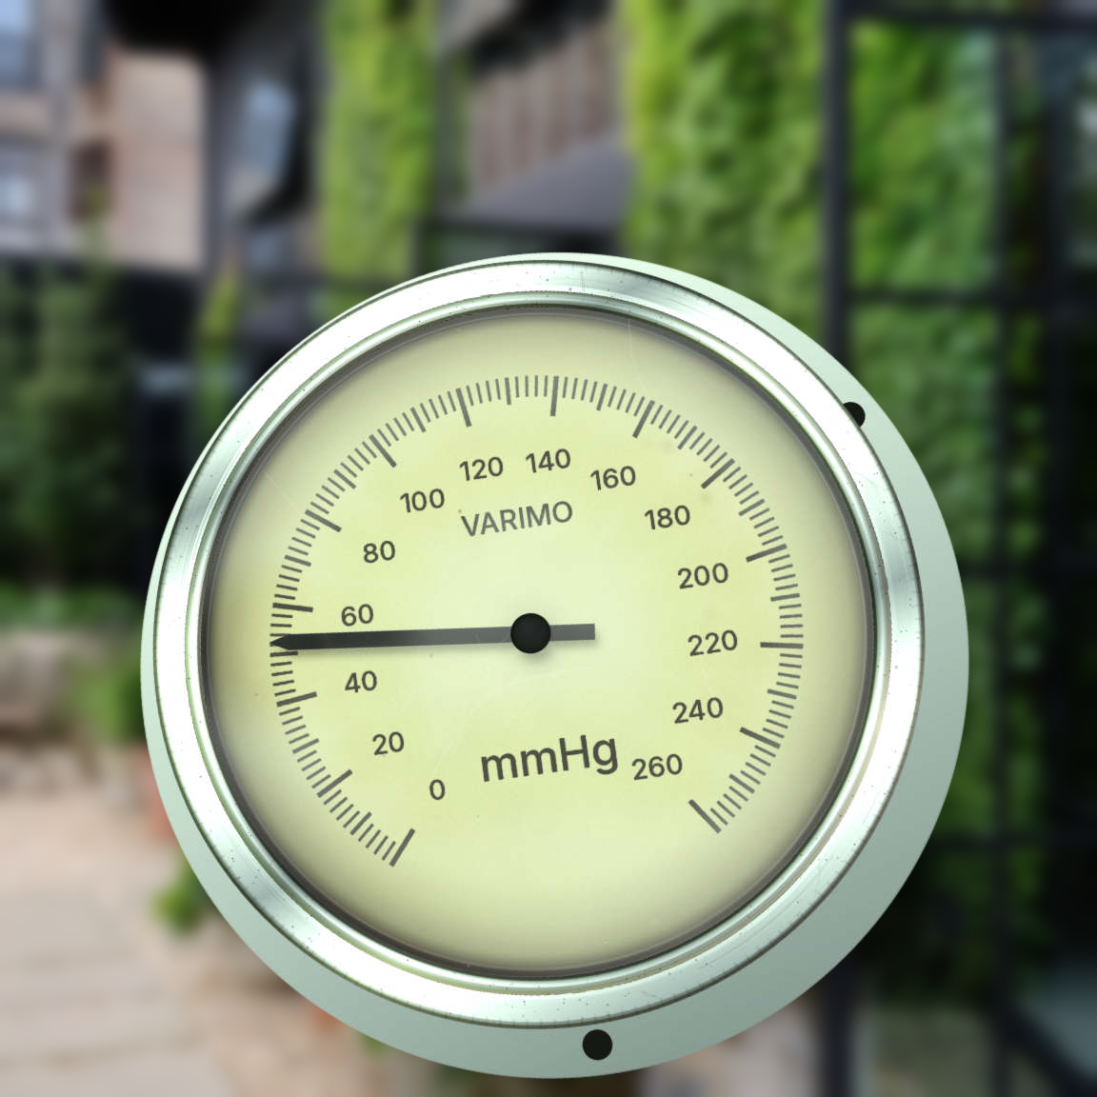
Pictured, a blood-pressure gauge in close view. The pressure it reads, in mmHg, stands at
52 mmHg
